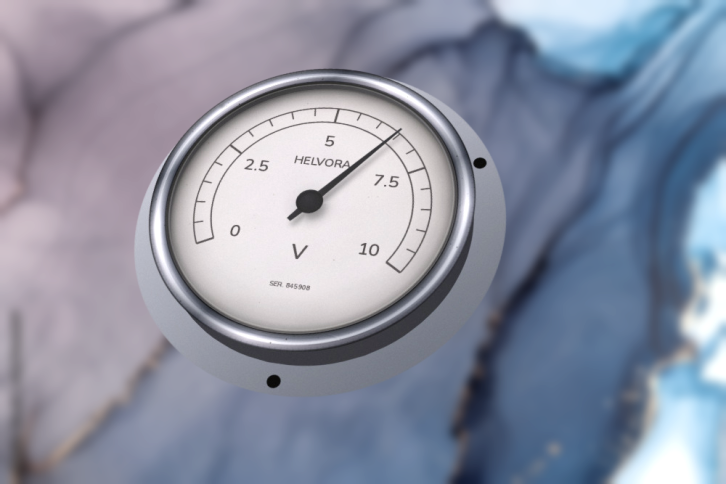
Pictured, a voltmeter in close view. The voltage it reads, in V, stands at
6.5 V
